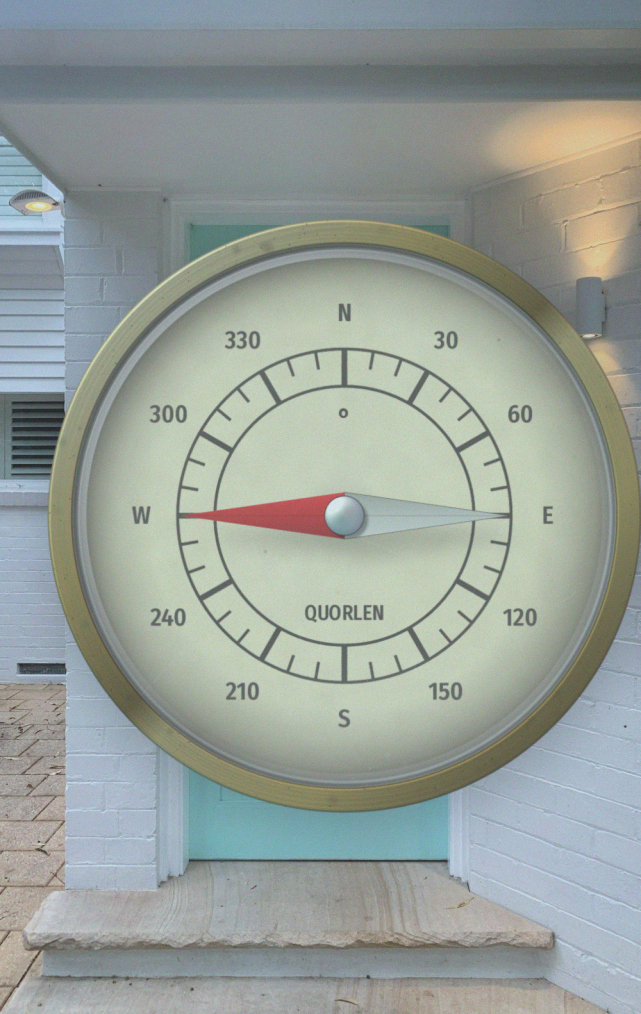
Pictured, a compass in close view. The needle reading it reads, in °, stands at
270 °
